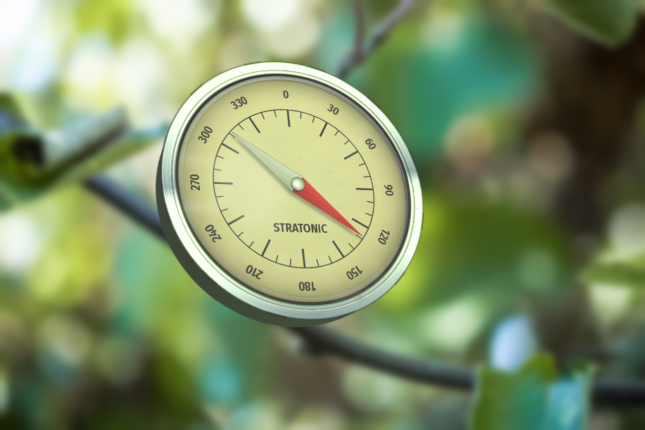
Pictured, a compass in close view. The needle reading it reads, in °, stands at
130 °
